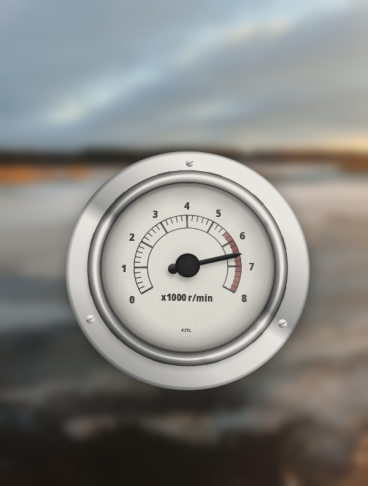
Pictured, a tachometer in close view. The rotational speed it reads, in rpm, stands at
6600 rpm
